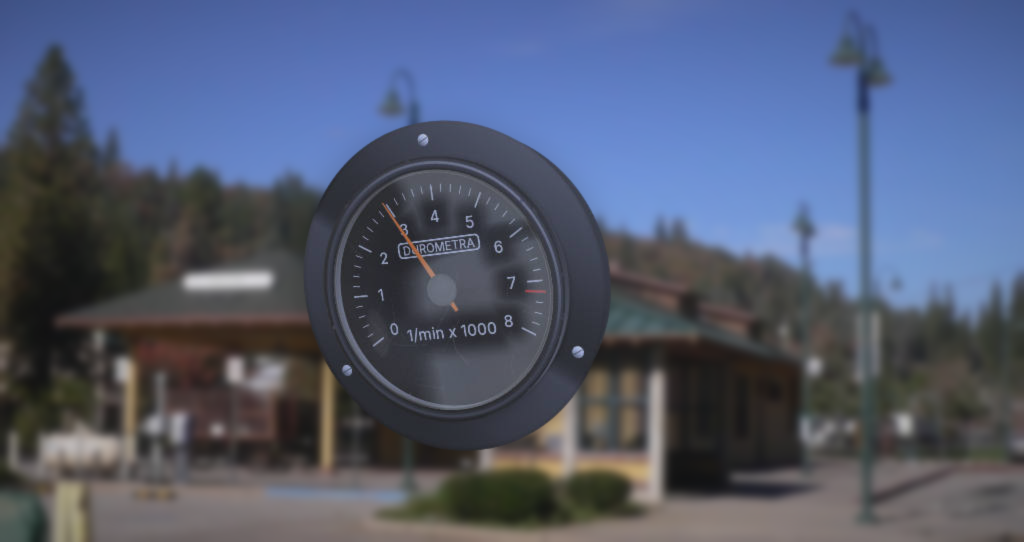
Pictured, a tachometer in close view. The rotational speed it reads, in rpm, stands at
3000 rpm
